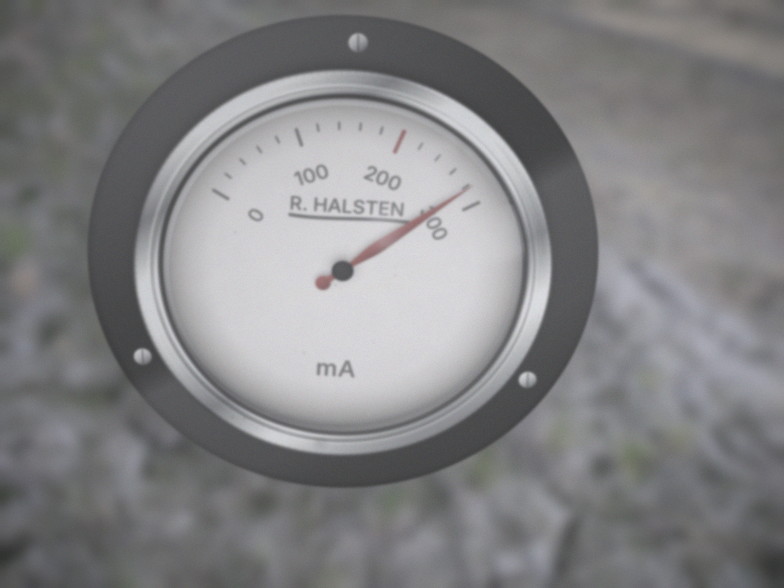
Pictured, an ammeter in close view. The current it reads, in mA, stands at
280 mA
